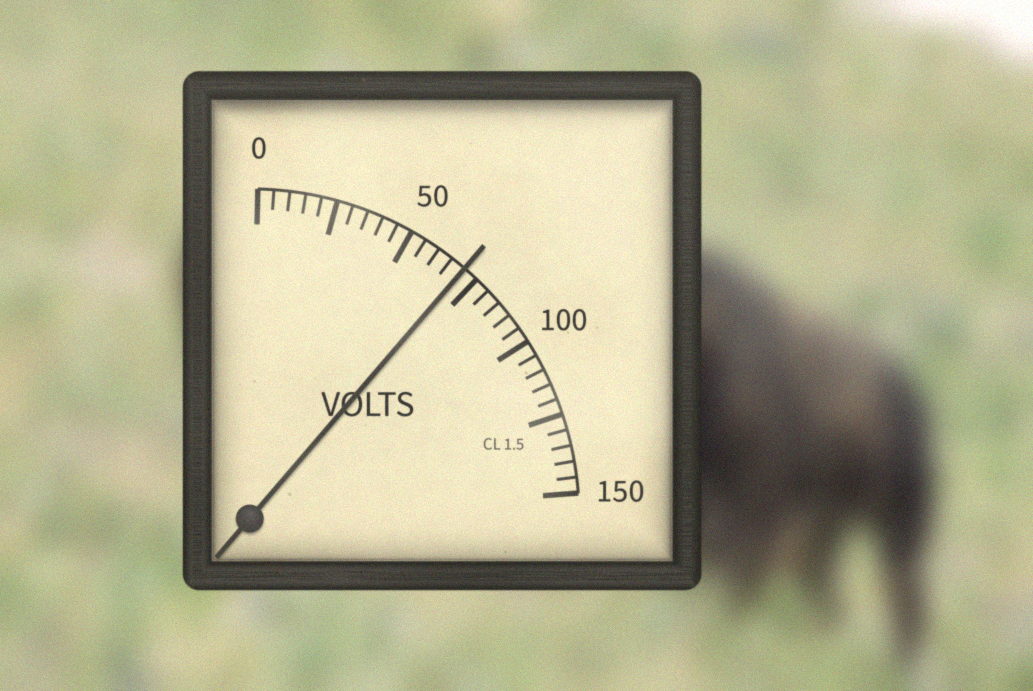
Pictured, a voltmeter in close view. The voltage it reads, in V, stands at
70 V
